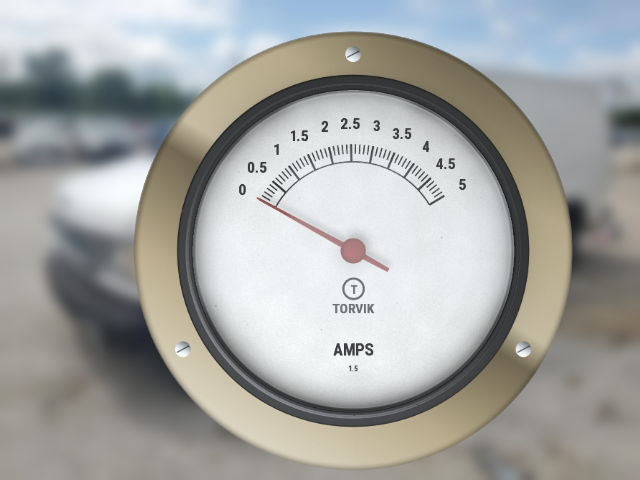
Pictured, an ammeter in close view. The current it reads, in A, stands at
0 A
